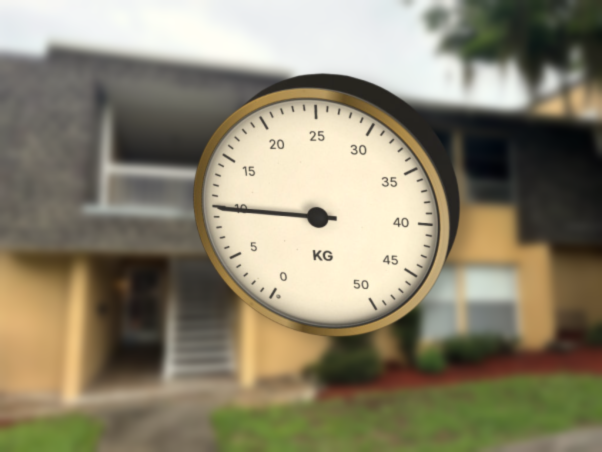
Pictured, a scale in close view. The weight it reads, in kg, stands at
10 kg
